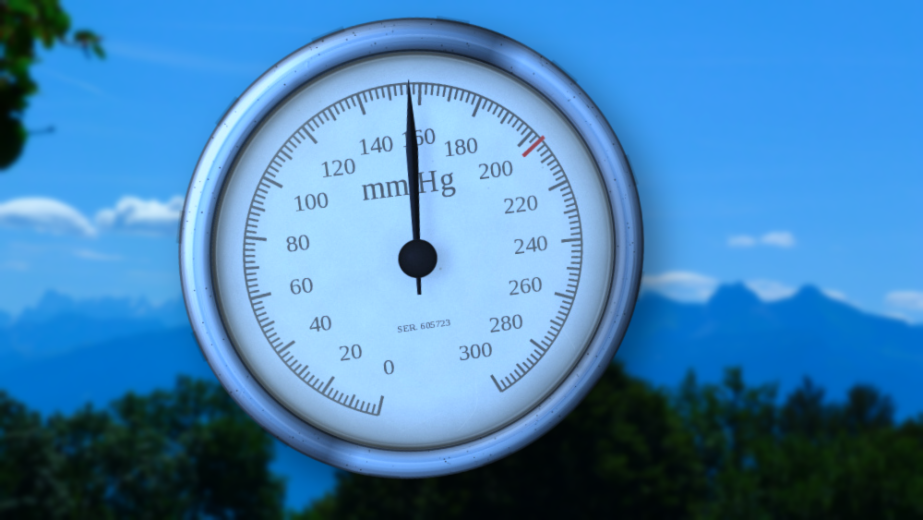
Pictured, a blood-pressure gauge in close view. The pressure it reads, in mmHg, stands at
156 mmHg
